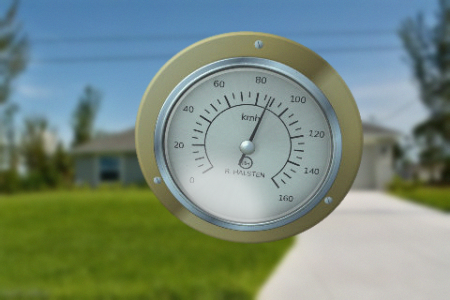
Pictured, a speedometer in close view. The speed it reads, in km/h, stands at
87.5 km/h
